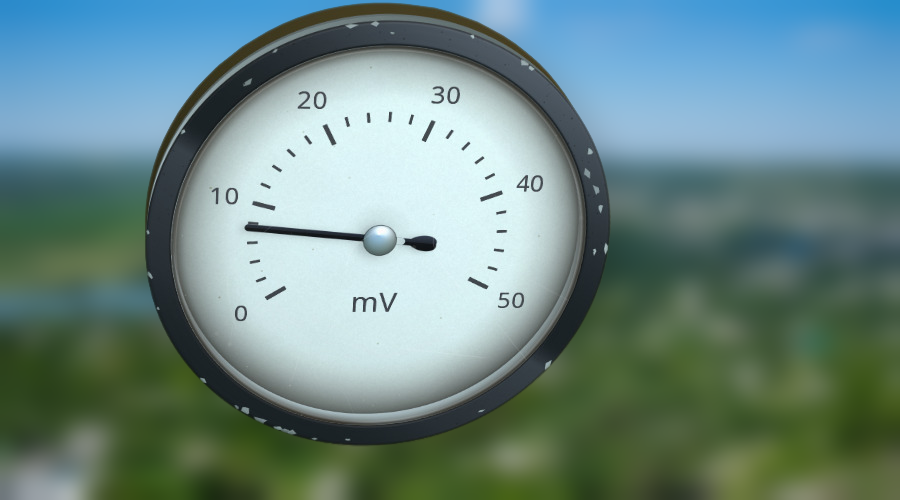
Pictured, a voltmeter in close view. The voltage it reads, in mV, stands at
8 mV
